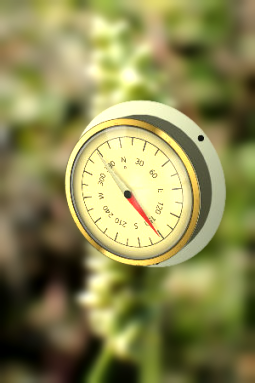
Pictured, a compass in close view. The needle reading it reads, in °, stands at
150 °
